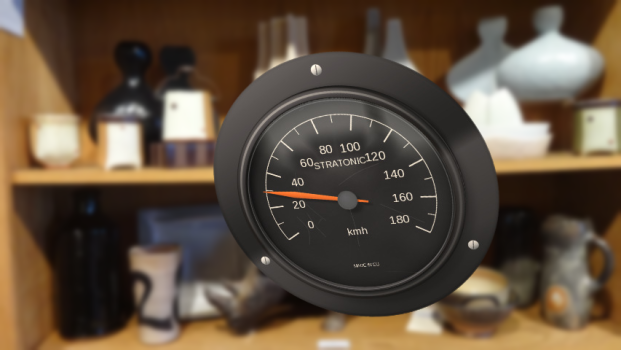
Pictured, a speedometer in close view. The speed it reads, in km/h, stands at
30 km/h
